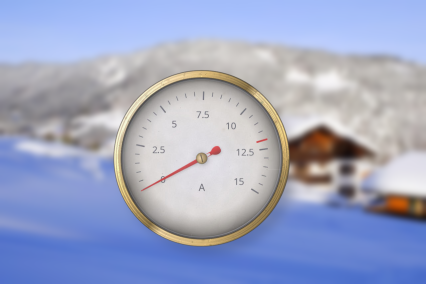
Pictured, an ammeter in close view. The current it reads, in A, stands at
0 A
